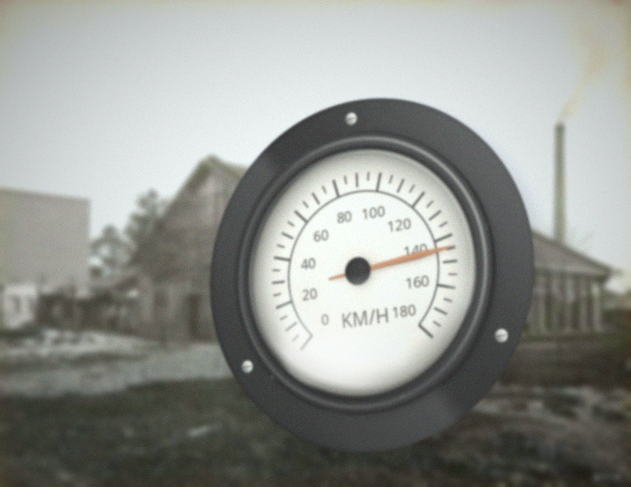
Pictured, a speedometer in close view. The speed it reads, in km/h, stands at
145 km/h
